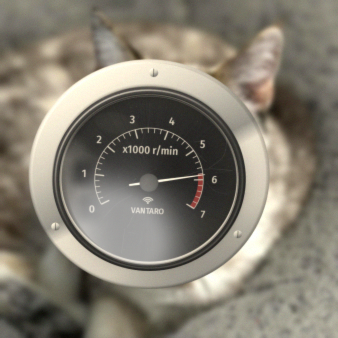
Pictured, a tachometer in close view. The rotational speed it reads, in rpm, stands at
5800 rpm
